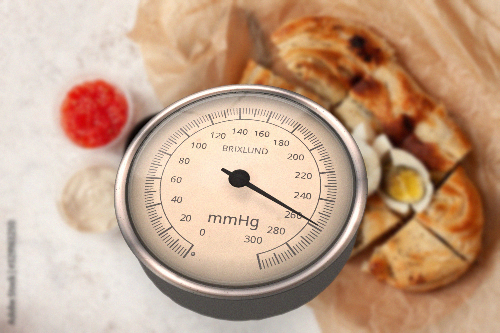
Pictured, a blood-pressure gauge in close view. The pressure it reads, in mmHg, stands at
260 mmHg
